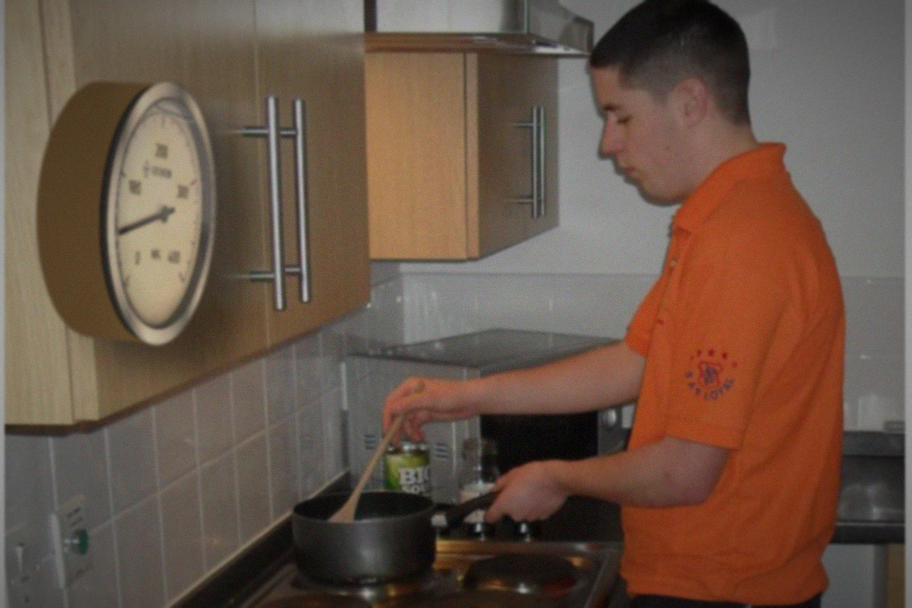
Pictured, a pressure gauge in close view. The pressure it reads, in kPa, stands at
50 kPa
